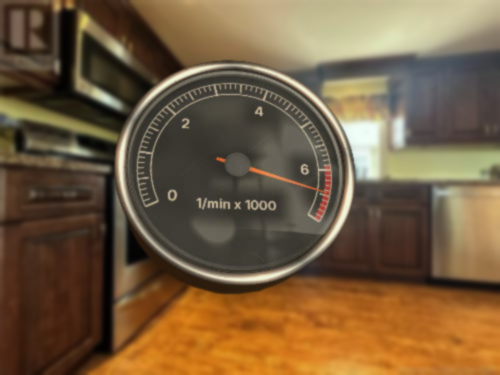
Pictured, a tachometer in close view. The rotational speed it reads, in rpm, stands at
6500 rpm
